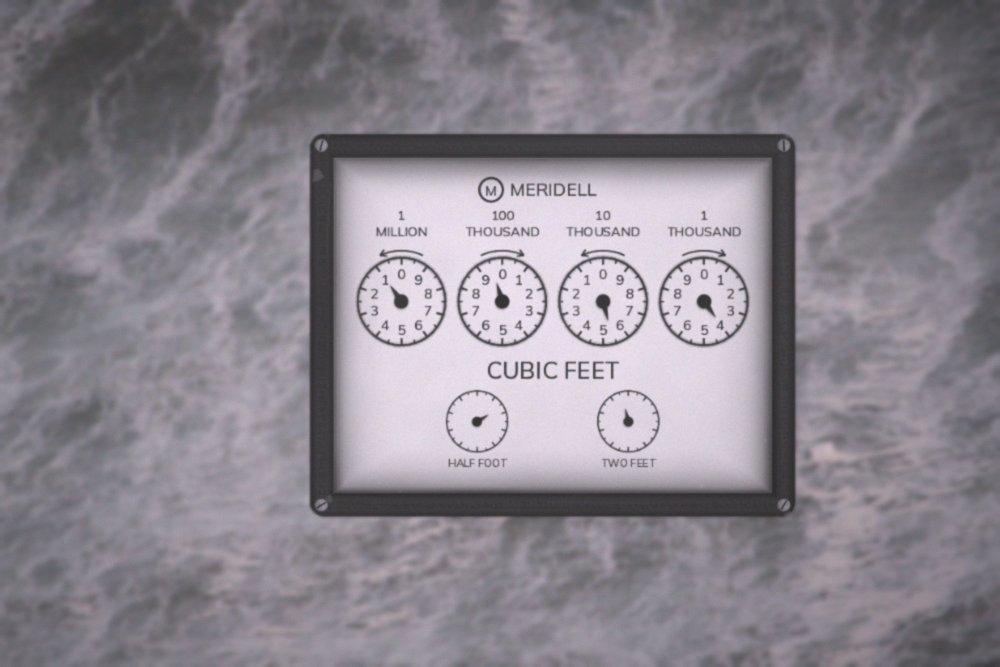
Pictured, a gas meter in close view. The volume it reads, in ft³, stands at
95400 ft³
